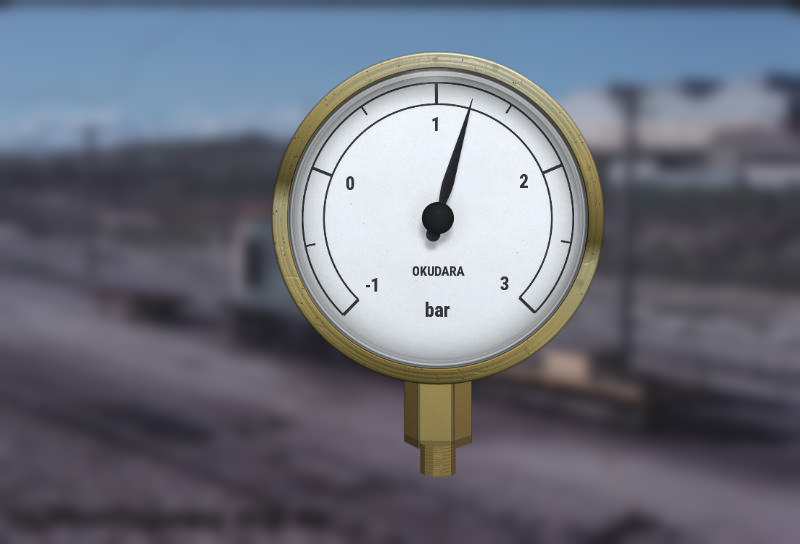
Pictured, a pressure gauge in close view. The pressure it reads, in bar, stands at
1.25 bar
